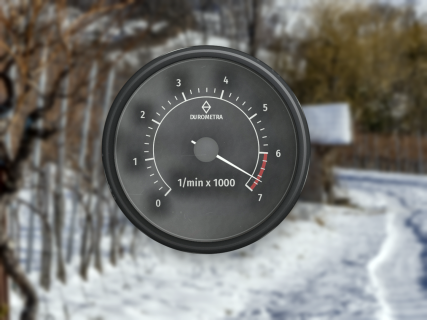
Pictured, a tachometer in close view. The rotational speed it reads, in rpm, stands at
6700 rpm
